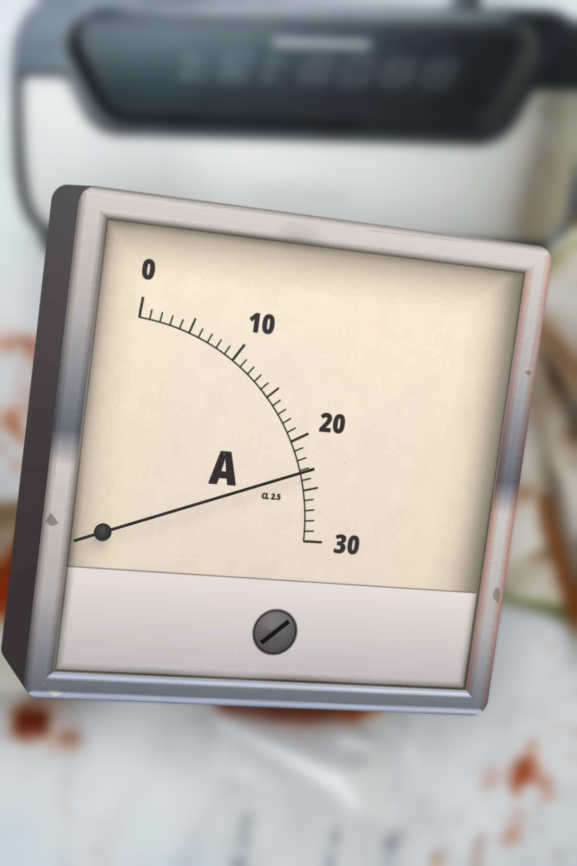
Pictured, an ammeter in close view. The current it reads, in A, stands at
23 A
